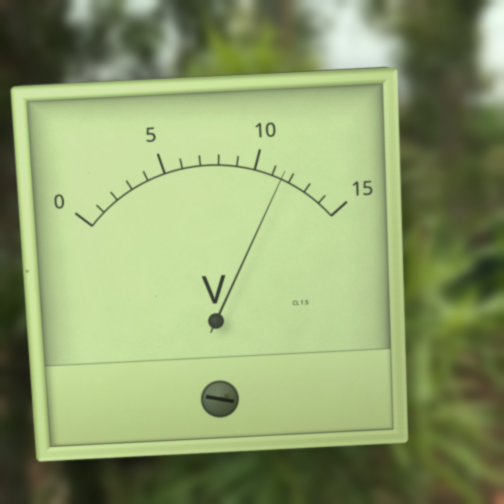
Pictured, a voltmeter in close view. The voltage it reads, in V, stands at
11.5 V
